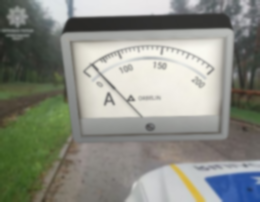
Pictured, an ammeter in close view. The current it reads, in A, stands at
50 A
